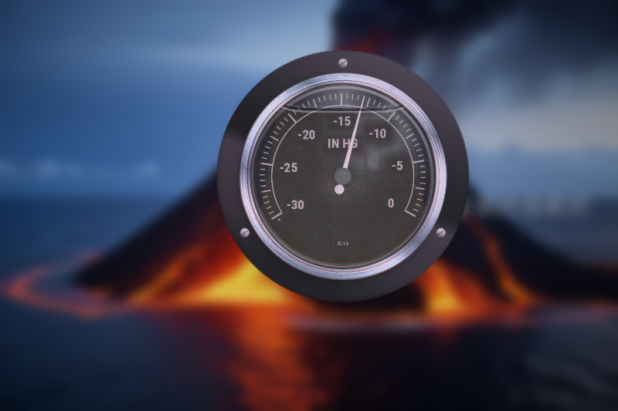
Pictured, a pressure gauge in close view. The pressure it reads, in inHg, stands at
-13 inHg
